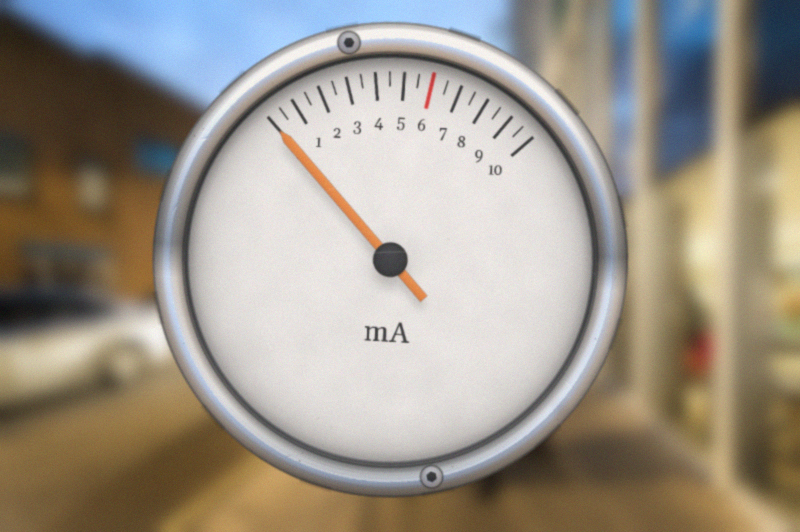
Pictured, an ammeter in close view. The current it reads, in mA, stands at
0 mA
